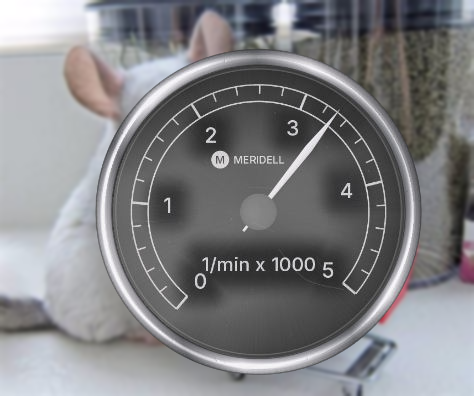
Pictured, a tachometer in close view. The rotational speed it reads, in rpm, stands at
3300 rpm
